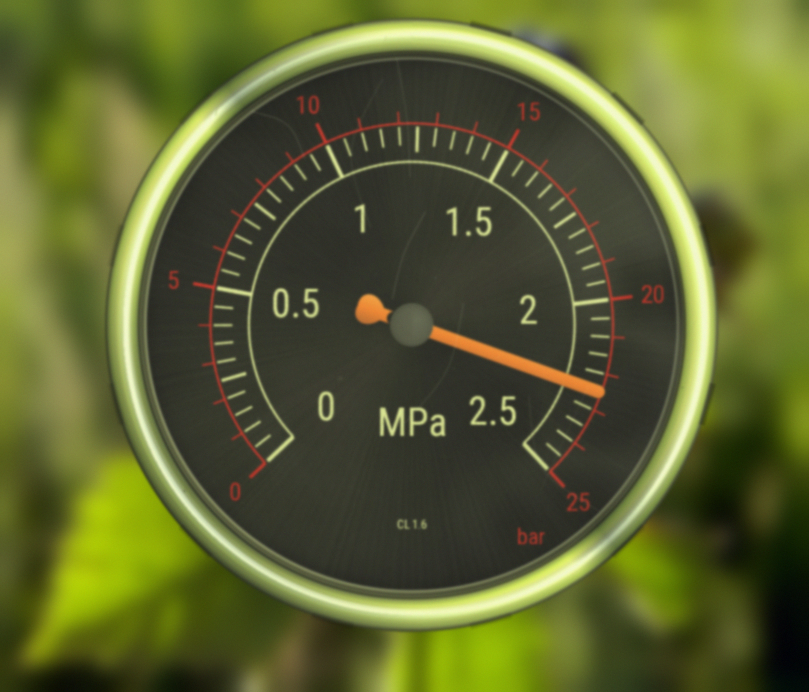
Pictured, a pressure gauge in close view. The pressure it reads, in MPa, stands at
2.25 MPa
